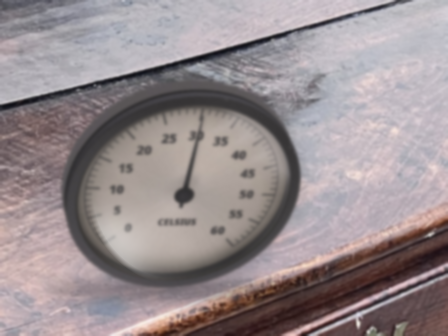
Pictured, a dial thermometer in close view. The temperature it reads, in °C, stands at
30 °C
